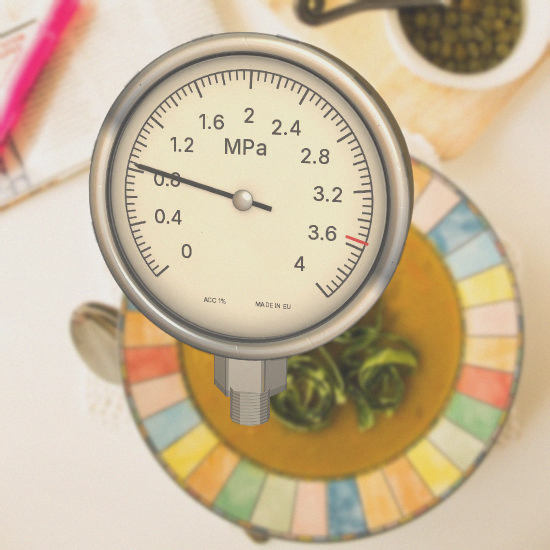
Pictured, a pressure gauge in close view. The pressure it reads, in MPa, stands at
0.85 MPa
